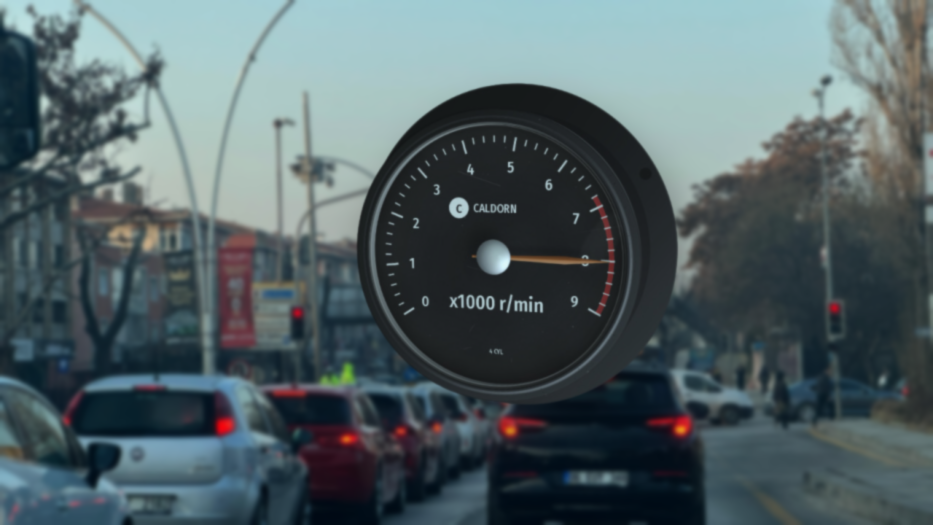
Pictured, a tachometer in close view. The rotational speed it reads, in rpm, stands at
8000 rpm
